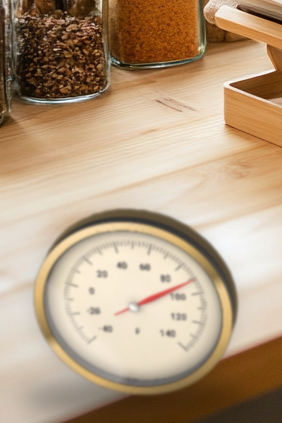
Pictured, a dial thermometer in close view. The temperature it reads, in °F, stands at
90 °F
